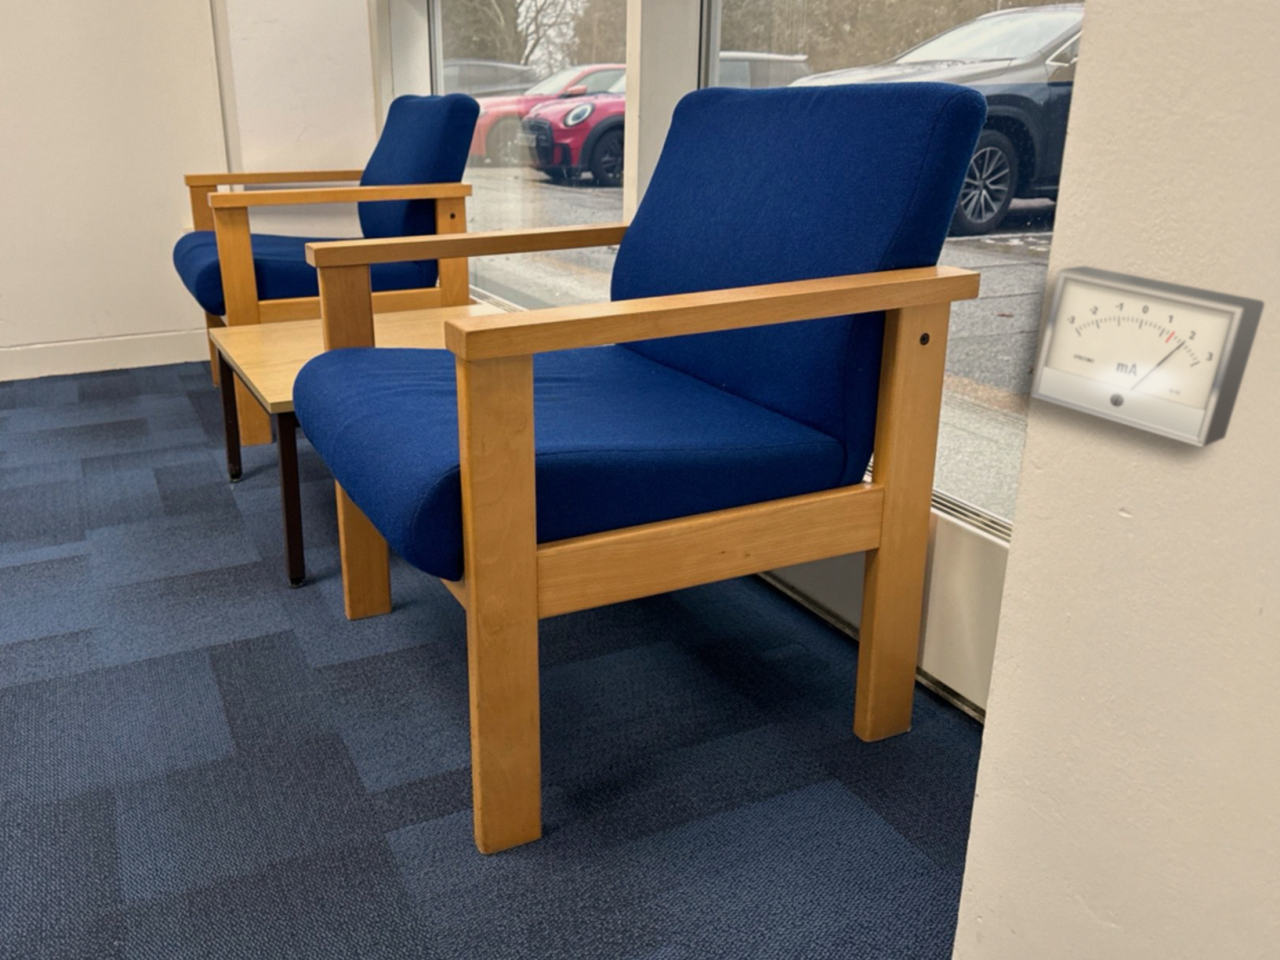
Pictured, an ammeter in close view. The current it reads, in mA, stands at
2 mA
